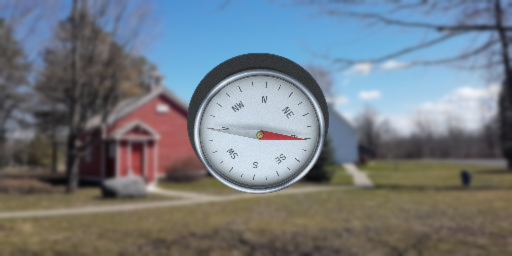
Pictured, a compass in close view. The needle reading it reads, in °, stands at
90 °
